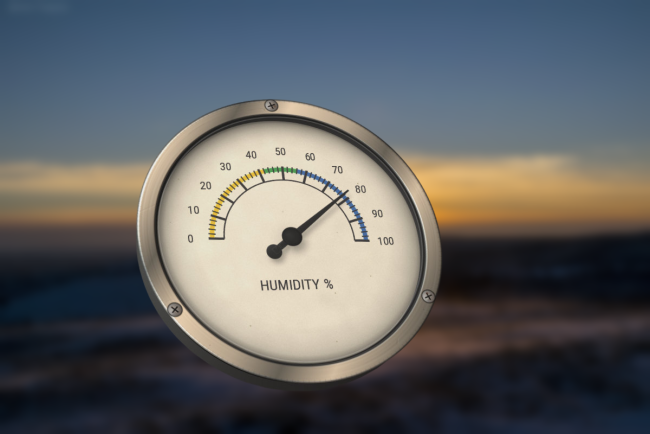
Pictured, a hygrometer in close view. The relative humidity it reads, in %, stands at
78 %
